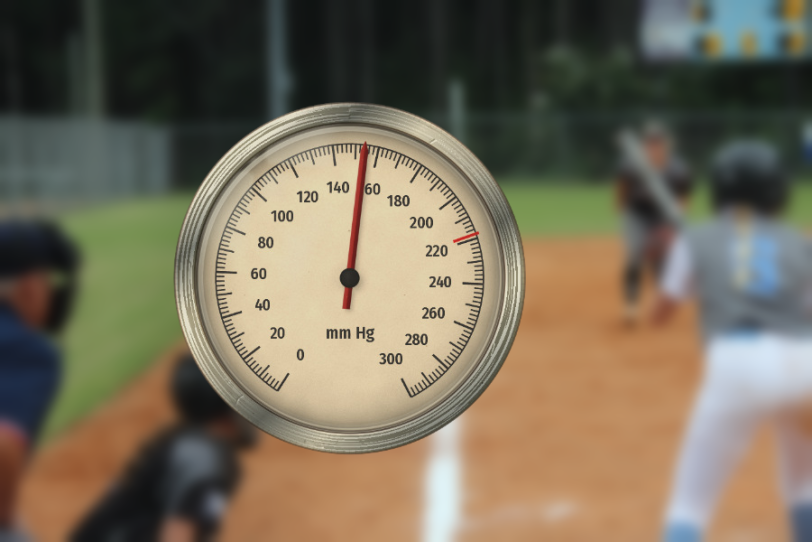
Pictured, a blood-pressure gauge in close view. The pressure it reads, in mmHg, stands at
154 mmHg
